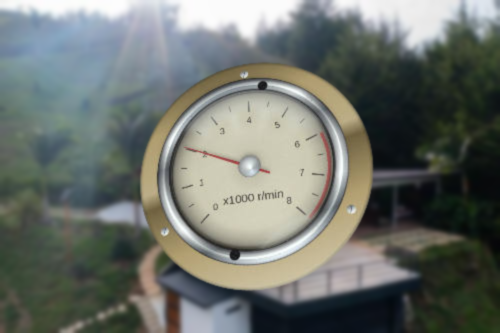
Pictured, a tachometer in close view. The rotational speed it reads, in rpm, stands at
2000 rpm
